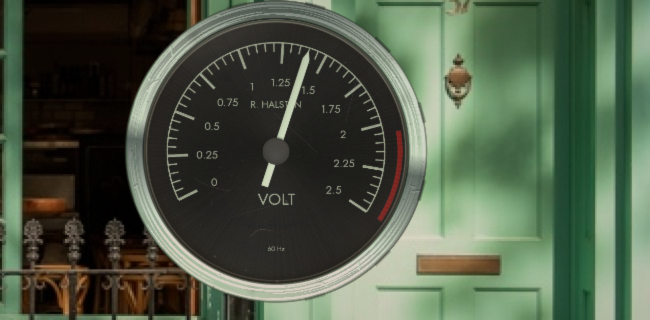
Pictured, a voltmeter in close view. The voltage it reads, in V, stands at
1.4 V
